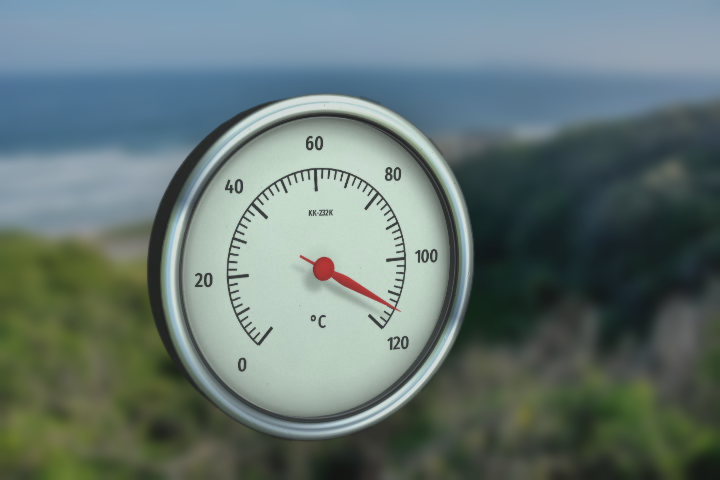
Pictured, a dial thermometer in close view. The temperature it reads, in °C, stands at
114 °C
